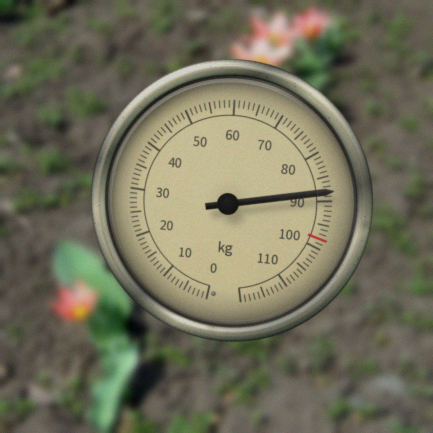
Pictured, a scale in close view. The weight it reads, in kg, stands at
88 kg
